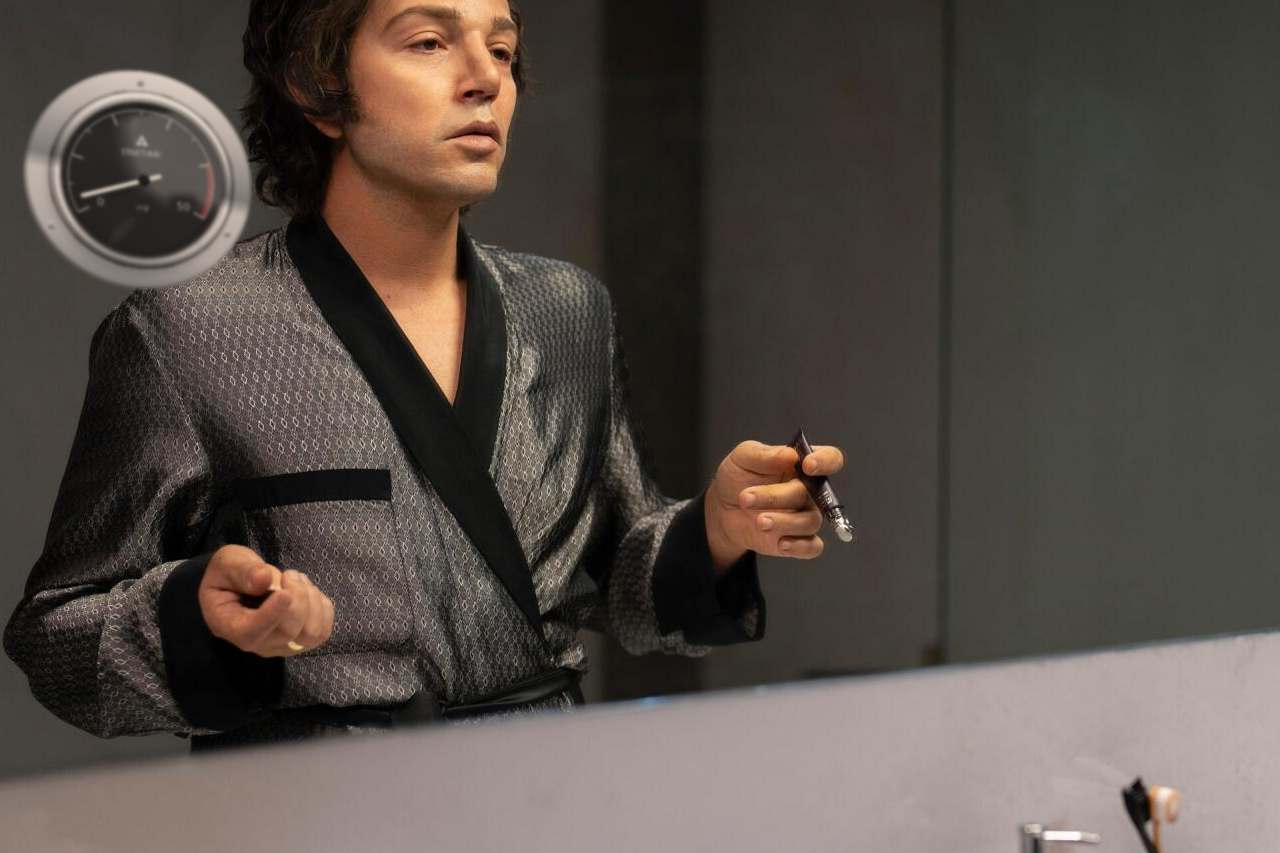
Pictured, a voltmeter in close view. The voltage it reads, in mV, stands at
2.5 mV
